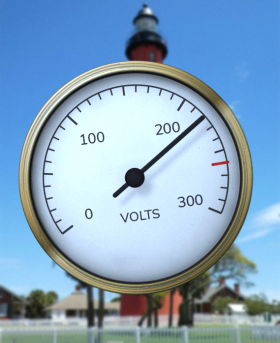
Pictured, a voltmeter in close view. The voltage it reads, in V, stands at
220 V
